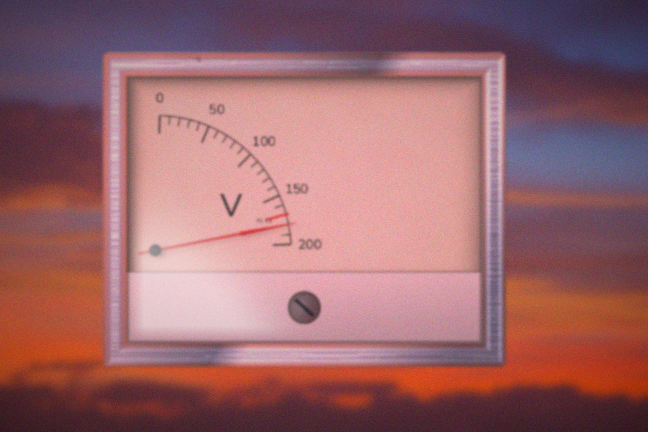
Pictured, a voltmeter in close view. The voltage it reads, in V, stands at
180 V
